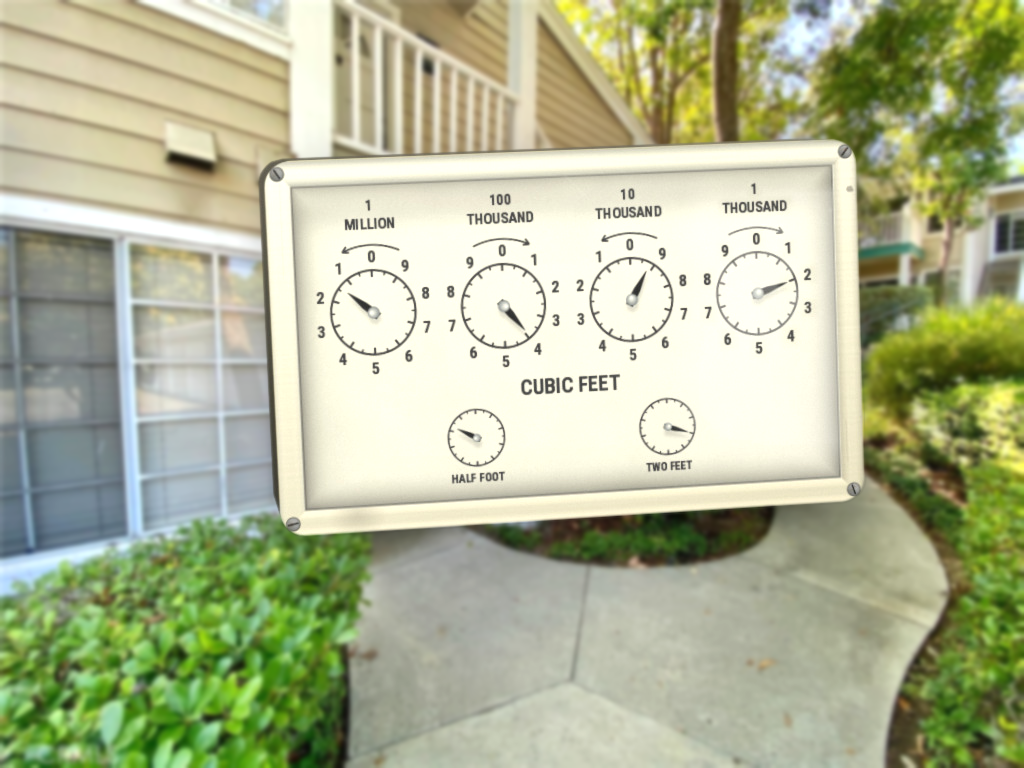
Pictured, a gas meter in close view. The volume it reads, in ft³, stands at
139200 ft³
